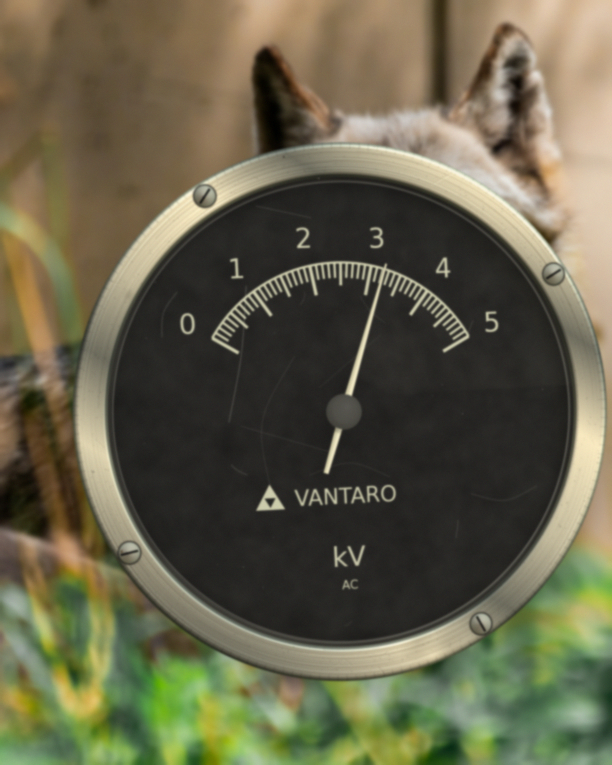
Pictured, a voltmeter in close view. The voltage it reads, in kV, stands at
3.2 kV
